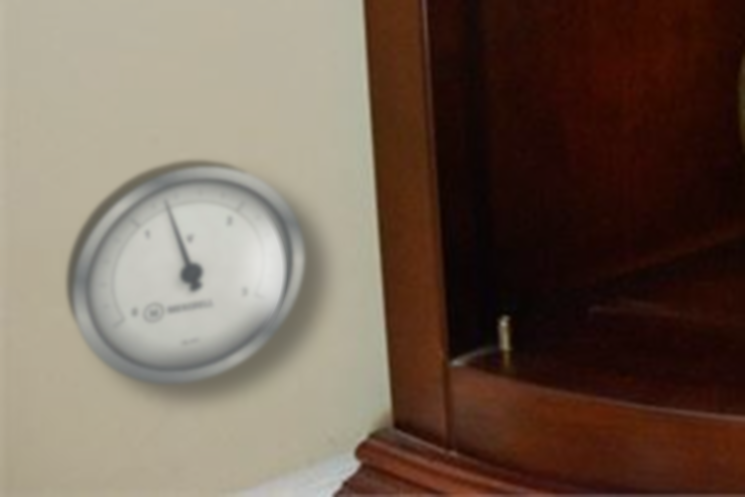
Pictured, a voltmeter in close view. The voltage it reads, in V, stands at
1.3 V
